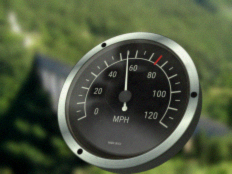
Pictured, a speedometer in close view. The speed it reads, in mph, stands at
55 mph
